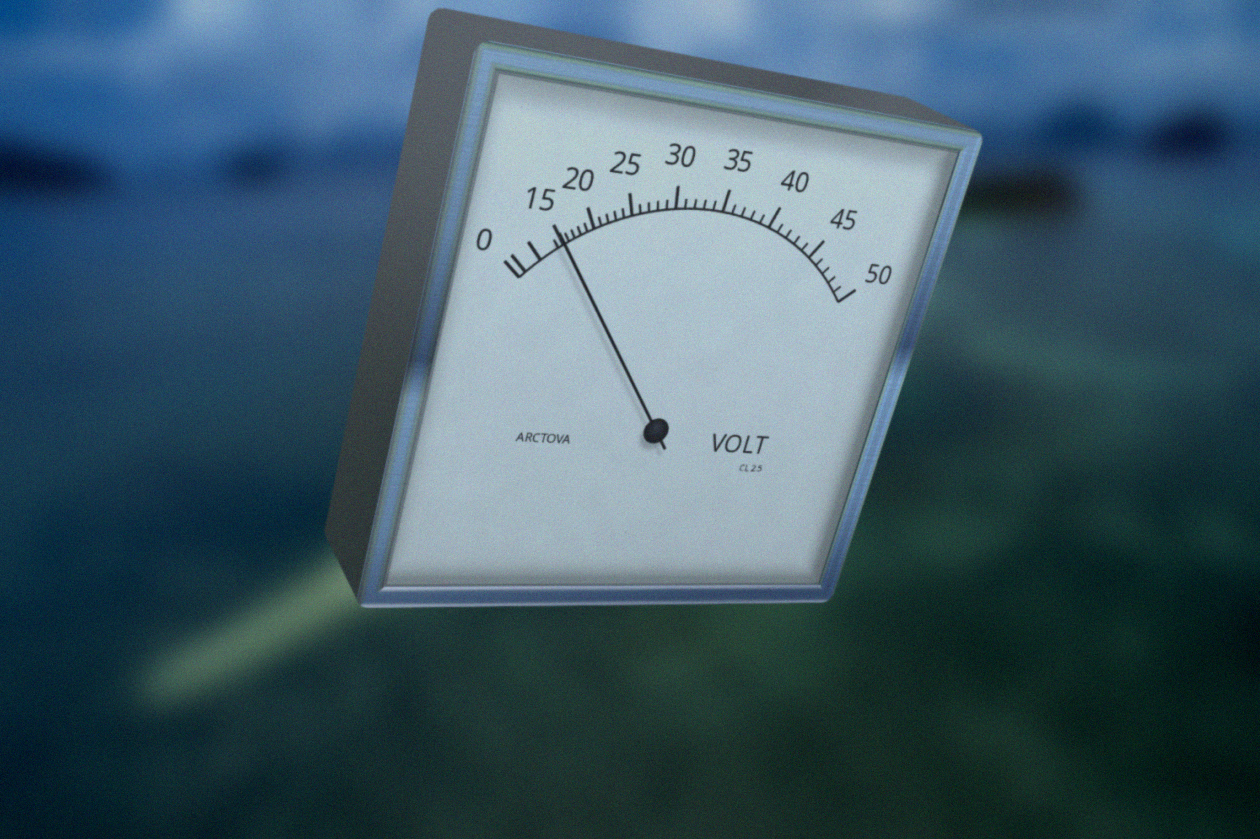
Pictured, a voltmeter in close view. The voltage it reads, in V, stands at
15 V
